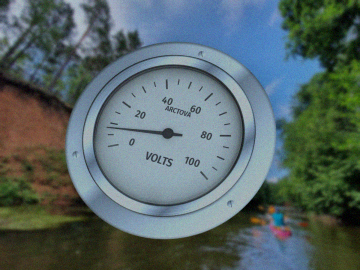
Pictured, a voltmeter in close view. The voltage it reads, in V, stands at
7.5 V
